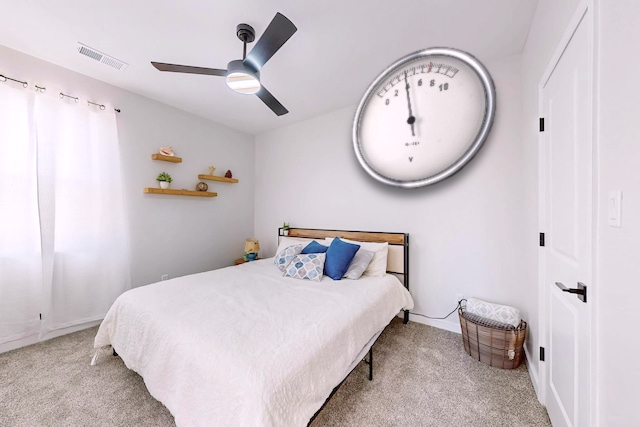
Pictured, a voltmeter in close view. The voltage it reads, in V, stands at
4 V
